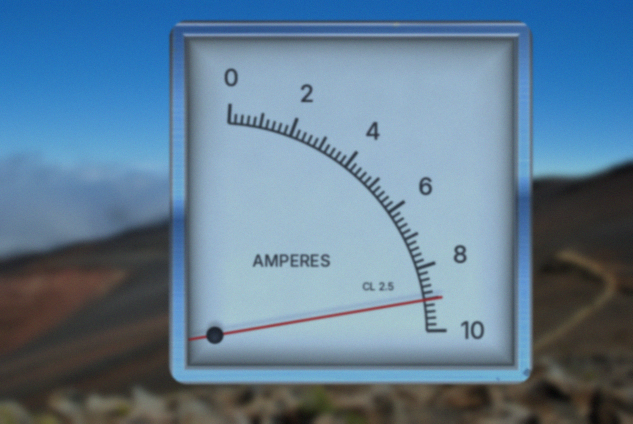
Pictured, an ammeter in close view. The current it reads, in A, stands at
9 A
